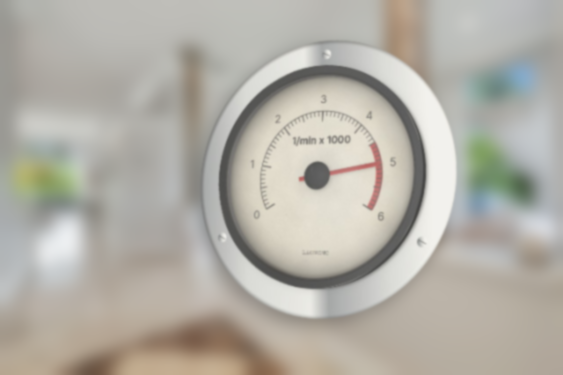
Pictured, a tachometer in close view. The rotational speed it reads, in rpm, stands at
5000 rpm
